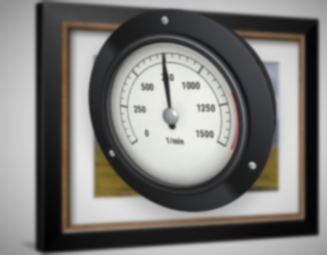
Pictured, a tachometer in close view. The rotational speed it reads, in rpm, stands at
750 rpm
